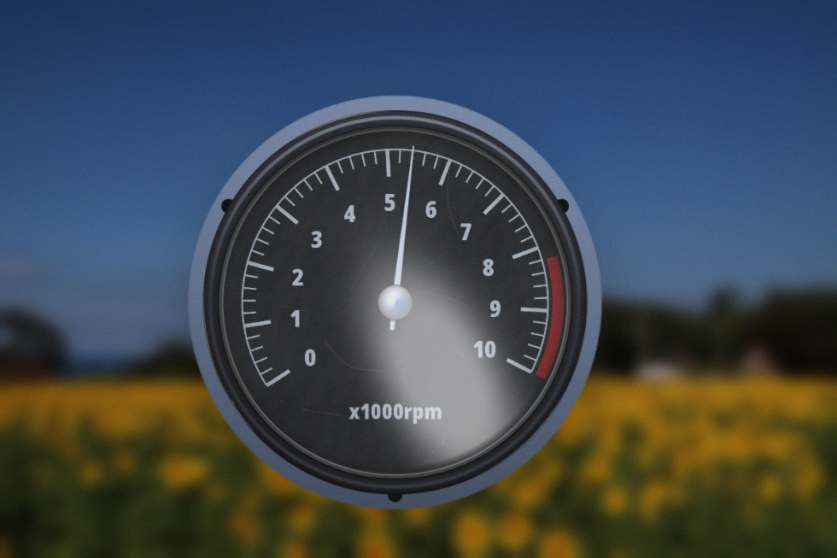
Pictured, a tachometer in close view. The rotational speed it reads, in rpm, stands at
5400 rpm
